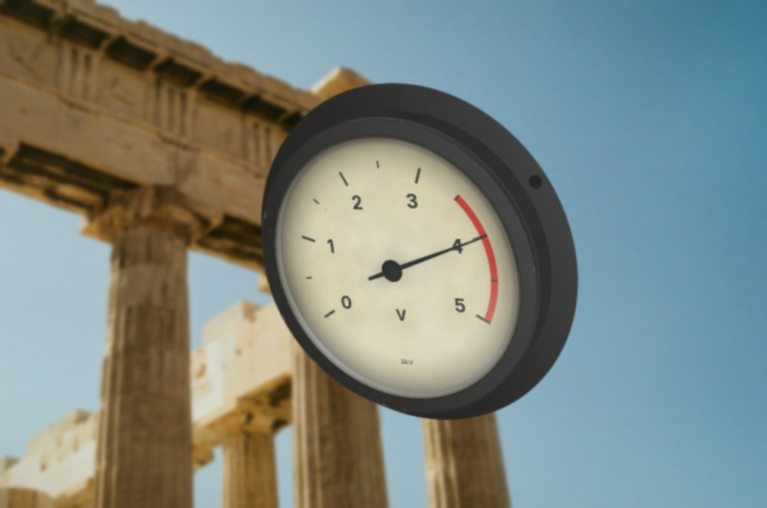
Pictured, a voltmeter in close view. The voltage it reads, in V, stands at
4 V
